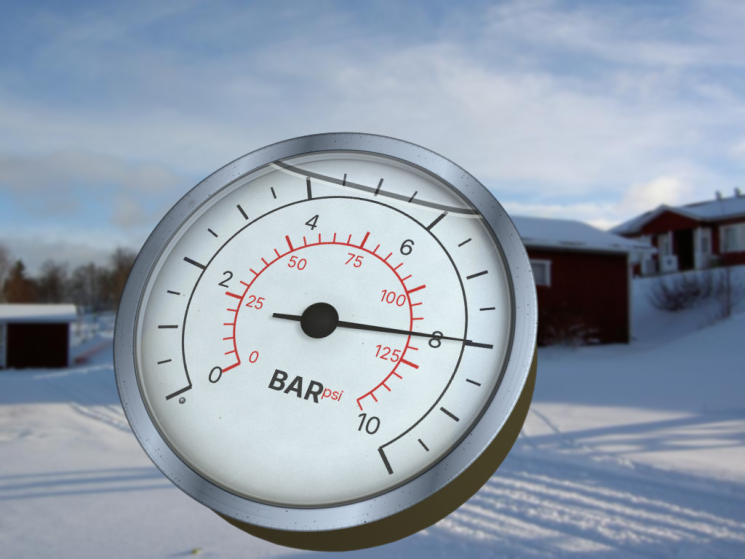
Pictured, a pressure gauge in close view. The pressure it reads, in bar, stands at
8 bar
